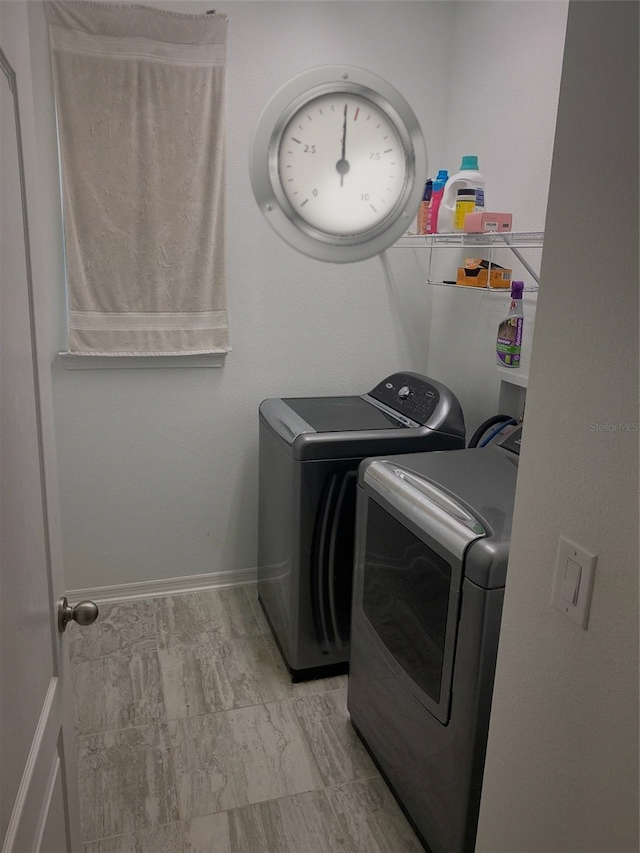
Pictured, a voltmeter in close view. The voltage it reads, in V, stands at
5 V
